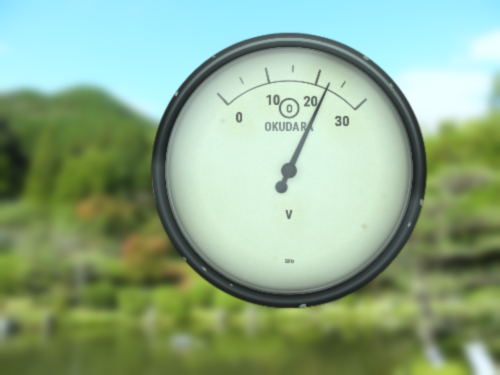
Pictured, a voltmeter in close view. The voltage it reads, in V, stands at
22.5 V
